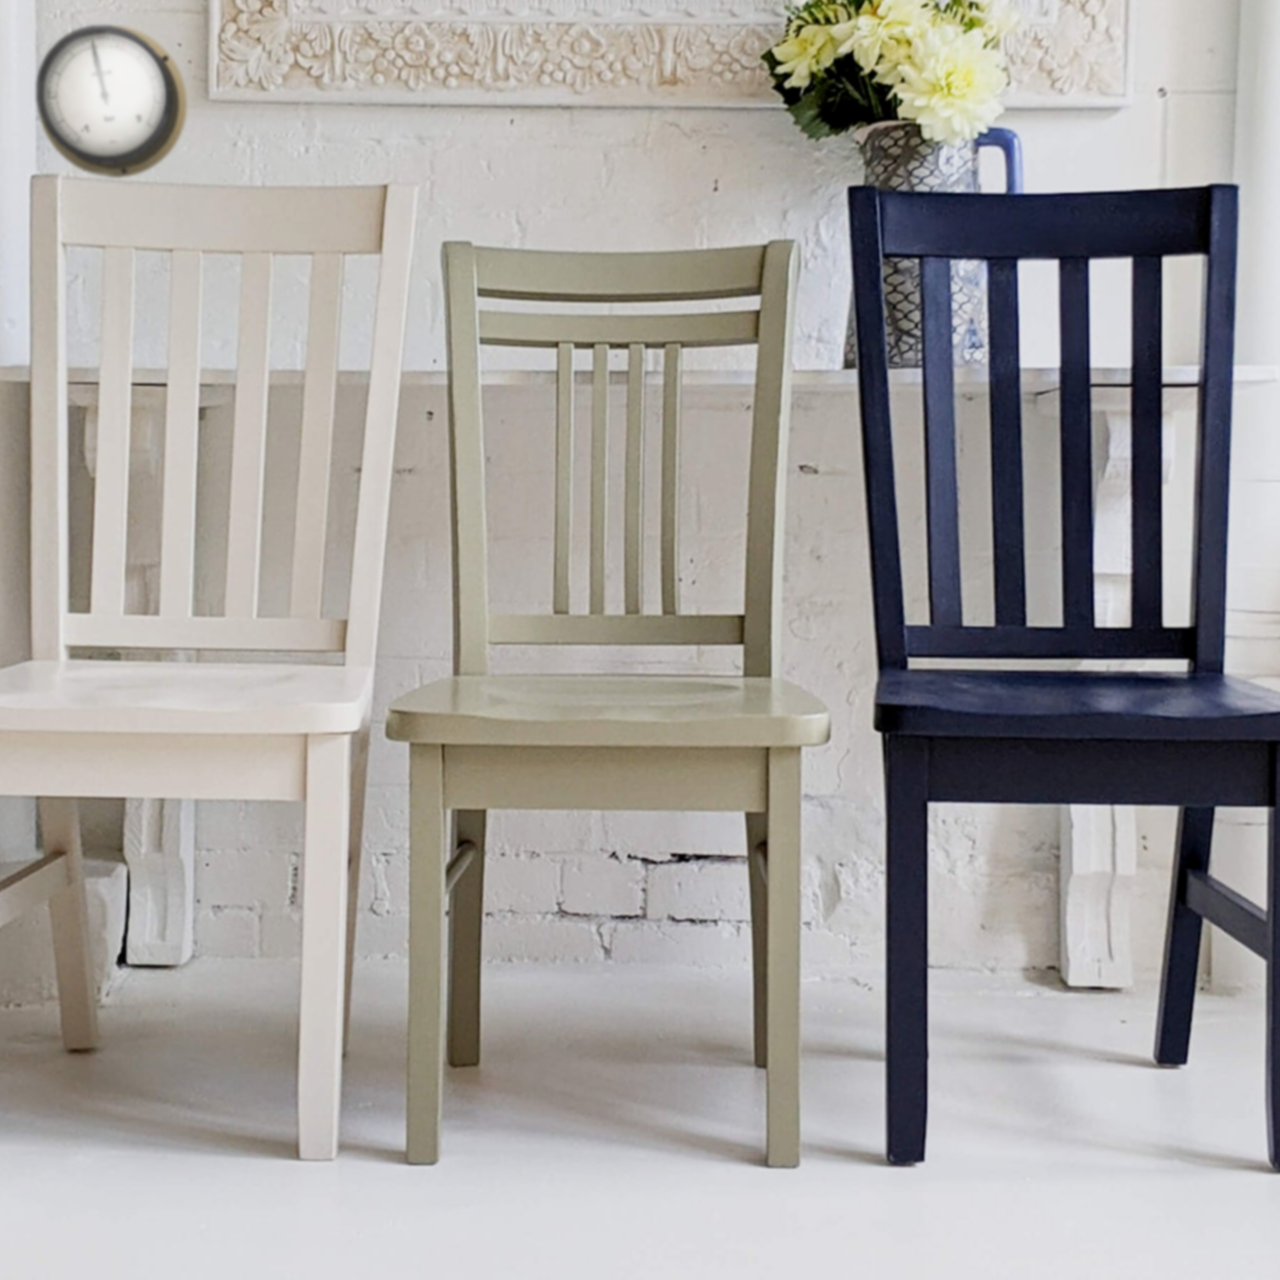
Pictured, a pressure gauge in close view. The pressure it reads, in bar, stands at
4 bar
